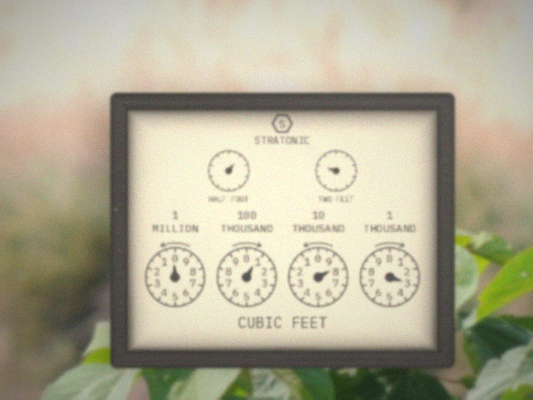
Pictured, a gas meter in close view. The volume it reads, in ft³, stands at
8300 ft³
